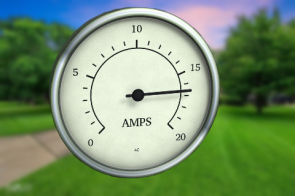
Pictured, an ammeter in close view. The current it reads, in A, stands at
16.5 A
